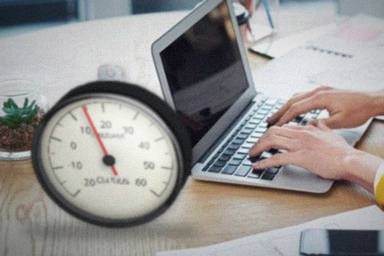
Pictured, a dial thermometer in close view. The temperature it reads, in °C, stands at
15 °C
